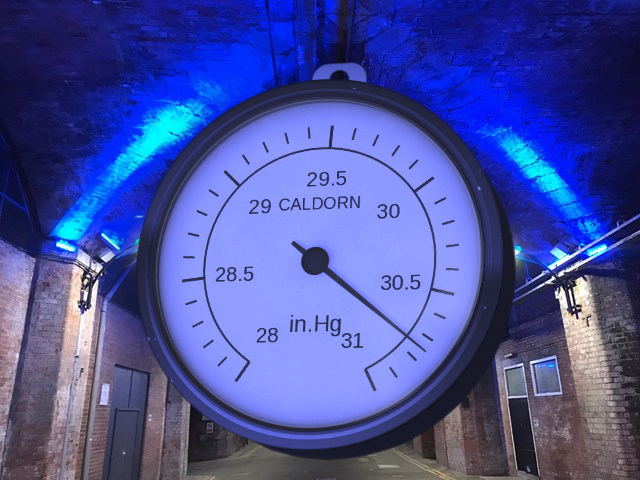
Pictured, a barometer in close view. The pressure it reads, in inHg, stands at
30.75 inHg
